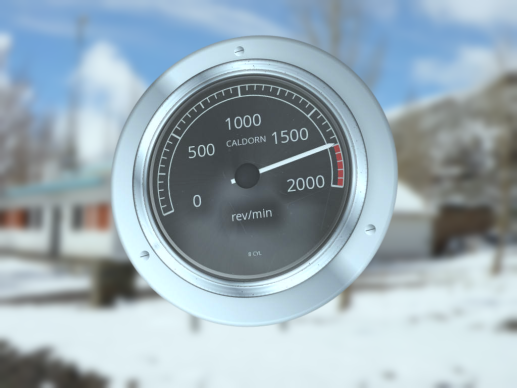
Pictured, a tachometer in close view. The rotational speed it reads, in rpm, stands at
1750 rpm
